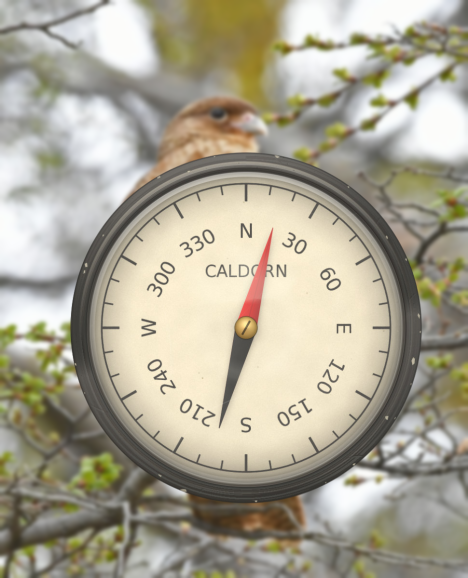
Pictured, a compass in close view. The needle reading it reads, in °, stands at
15 °
